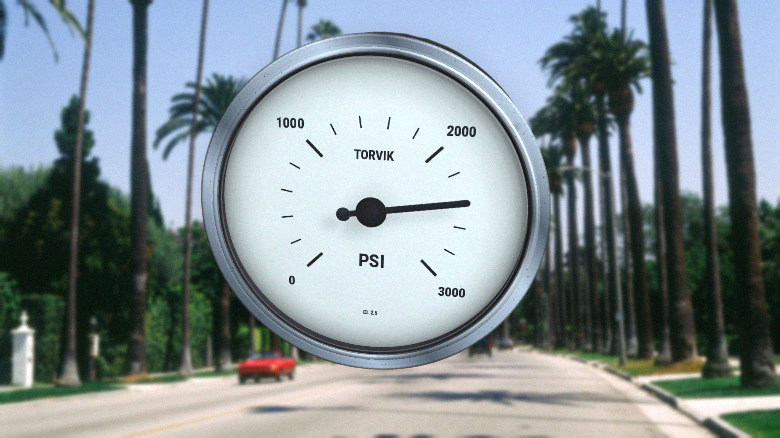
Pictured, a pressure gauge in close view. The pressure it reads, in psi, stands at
2400 psi
